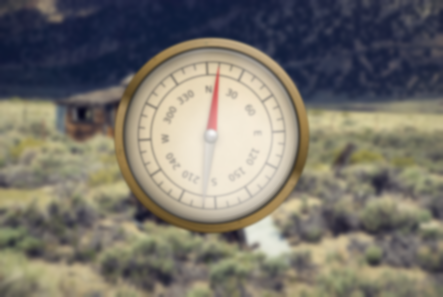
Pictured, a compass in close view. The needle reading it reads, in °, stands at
10 °
